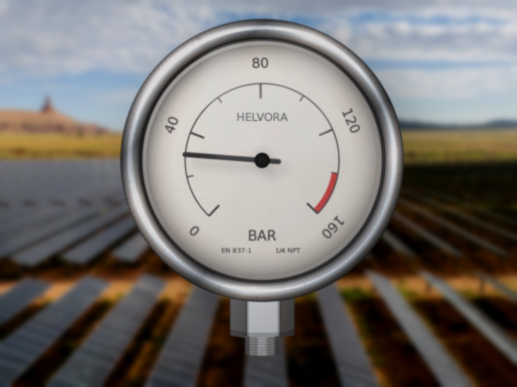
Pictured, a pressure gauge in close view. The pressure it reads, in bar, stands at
30 bar
